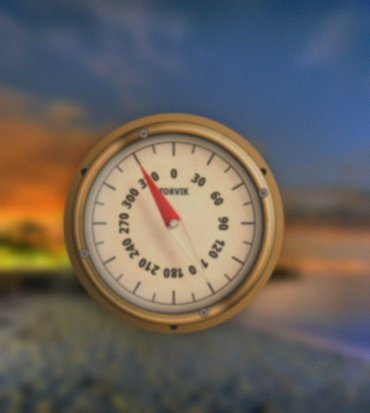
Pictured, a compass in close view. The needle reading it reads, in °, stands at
330 °
